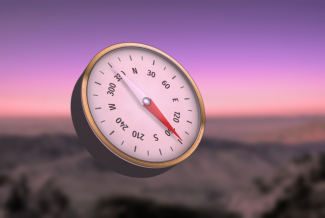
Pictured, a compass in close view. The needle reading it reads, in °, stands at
150 °
